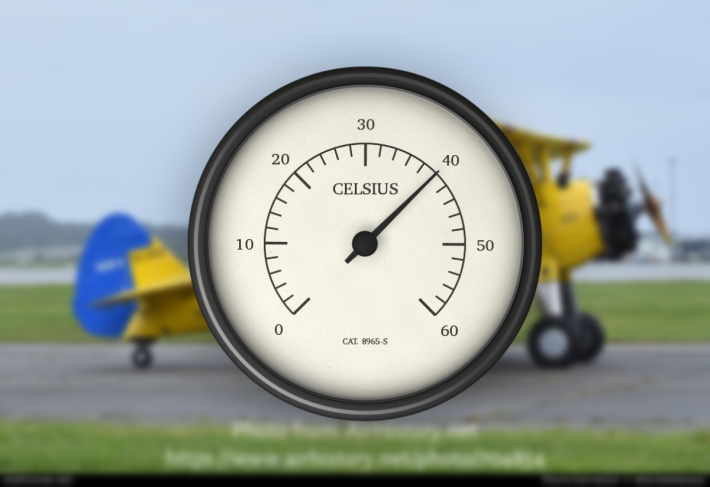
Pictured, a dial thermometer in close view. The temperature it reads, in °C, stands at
40 °C
